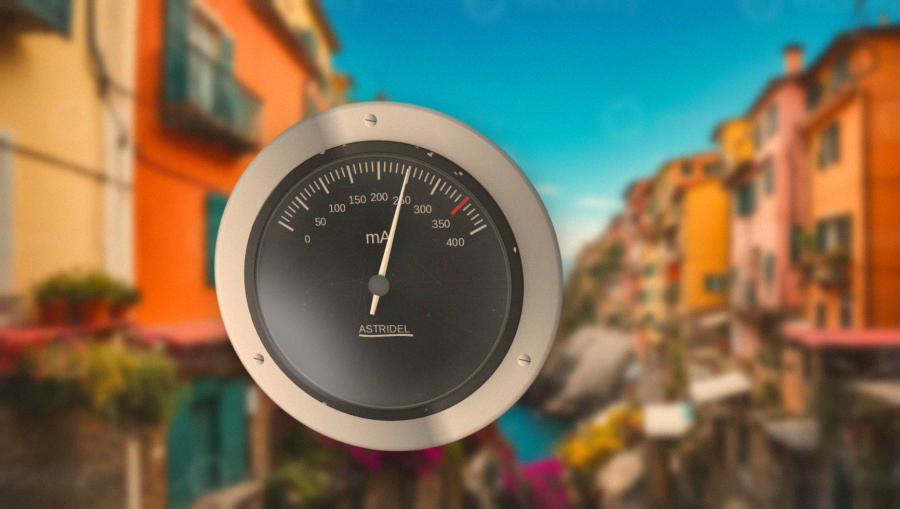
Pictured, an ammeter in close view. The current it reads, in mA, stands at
250 mA
